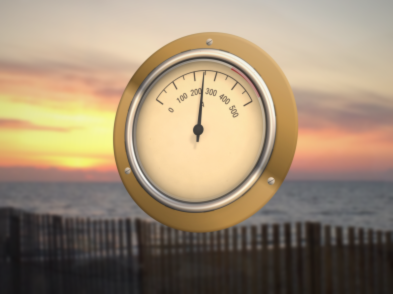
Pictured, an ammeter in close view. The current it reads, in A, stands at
250 A
